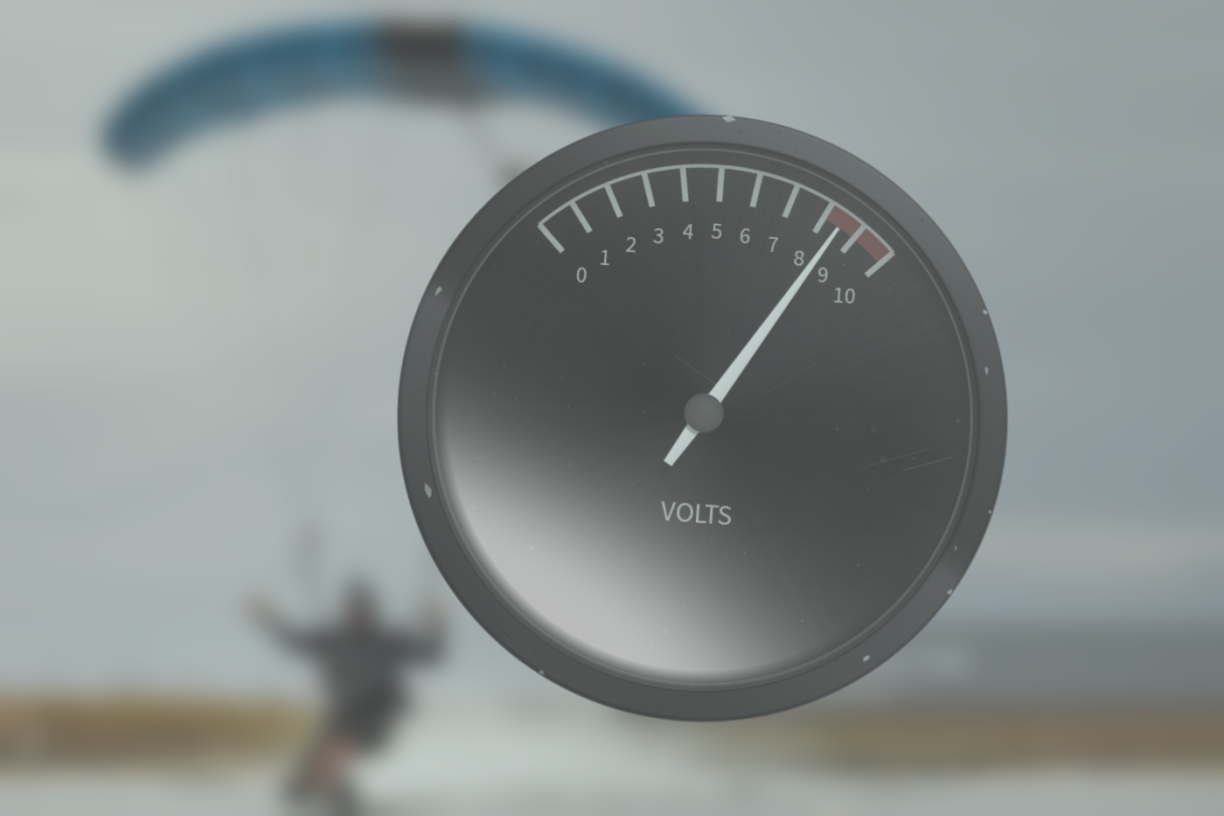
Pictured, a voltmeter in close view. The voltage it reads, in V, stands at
8.5 V
